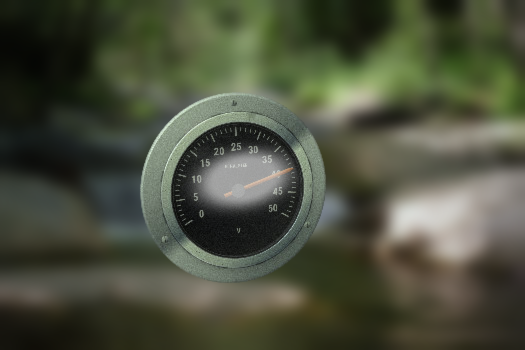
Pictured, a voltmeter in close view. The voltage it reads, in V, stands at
40 V
